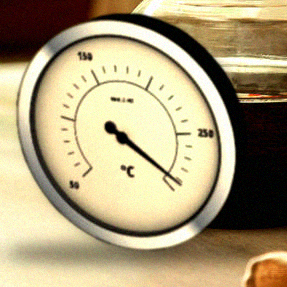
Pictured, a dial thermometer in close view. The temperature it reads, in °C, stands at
290 °C
